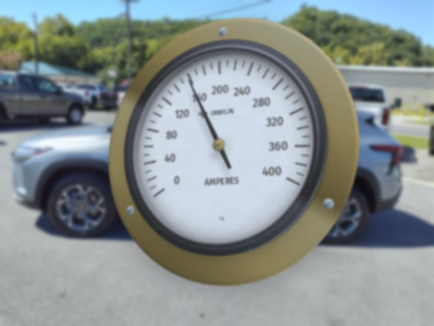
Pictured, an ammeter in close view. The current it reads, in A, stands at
160 A
